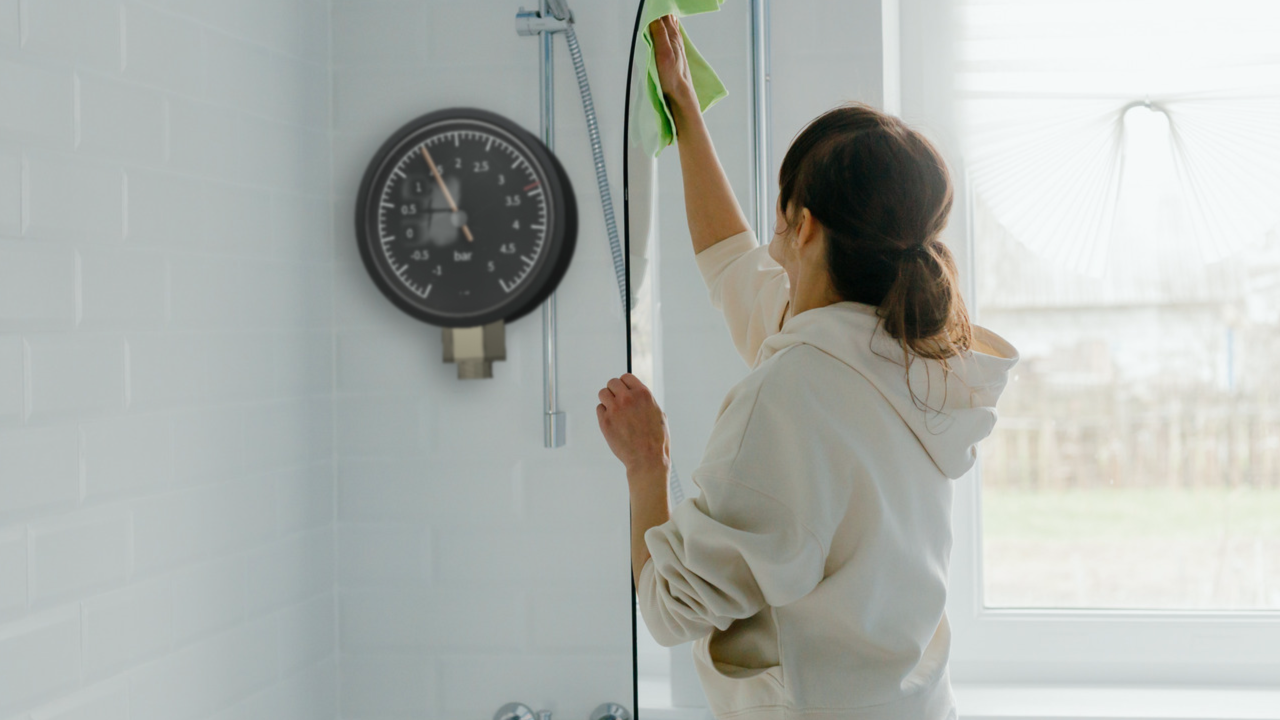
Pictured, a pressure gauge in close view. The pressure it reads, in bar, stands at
1.5 bar
